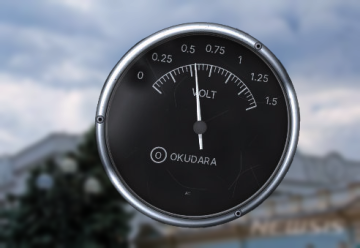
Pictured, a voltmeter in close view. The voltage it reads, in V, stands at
0.55 V
